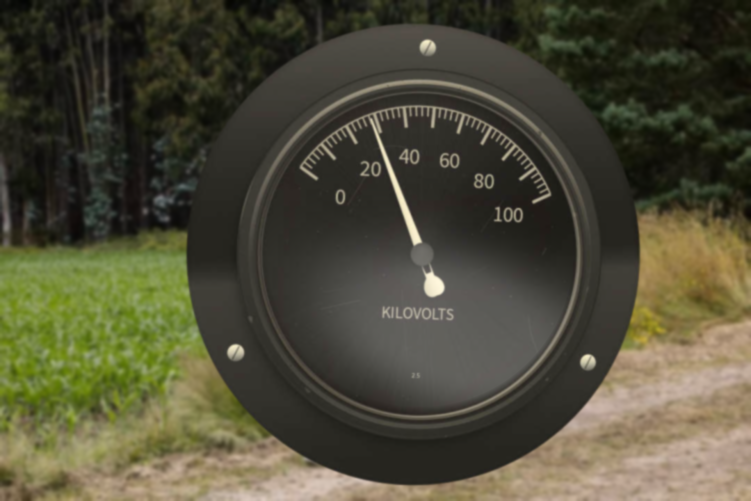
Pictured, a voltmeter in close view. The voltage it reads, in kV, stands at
28 kV
